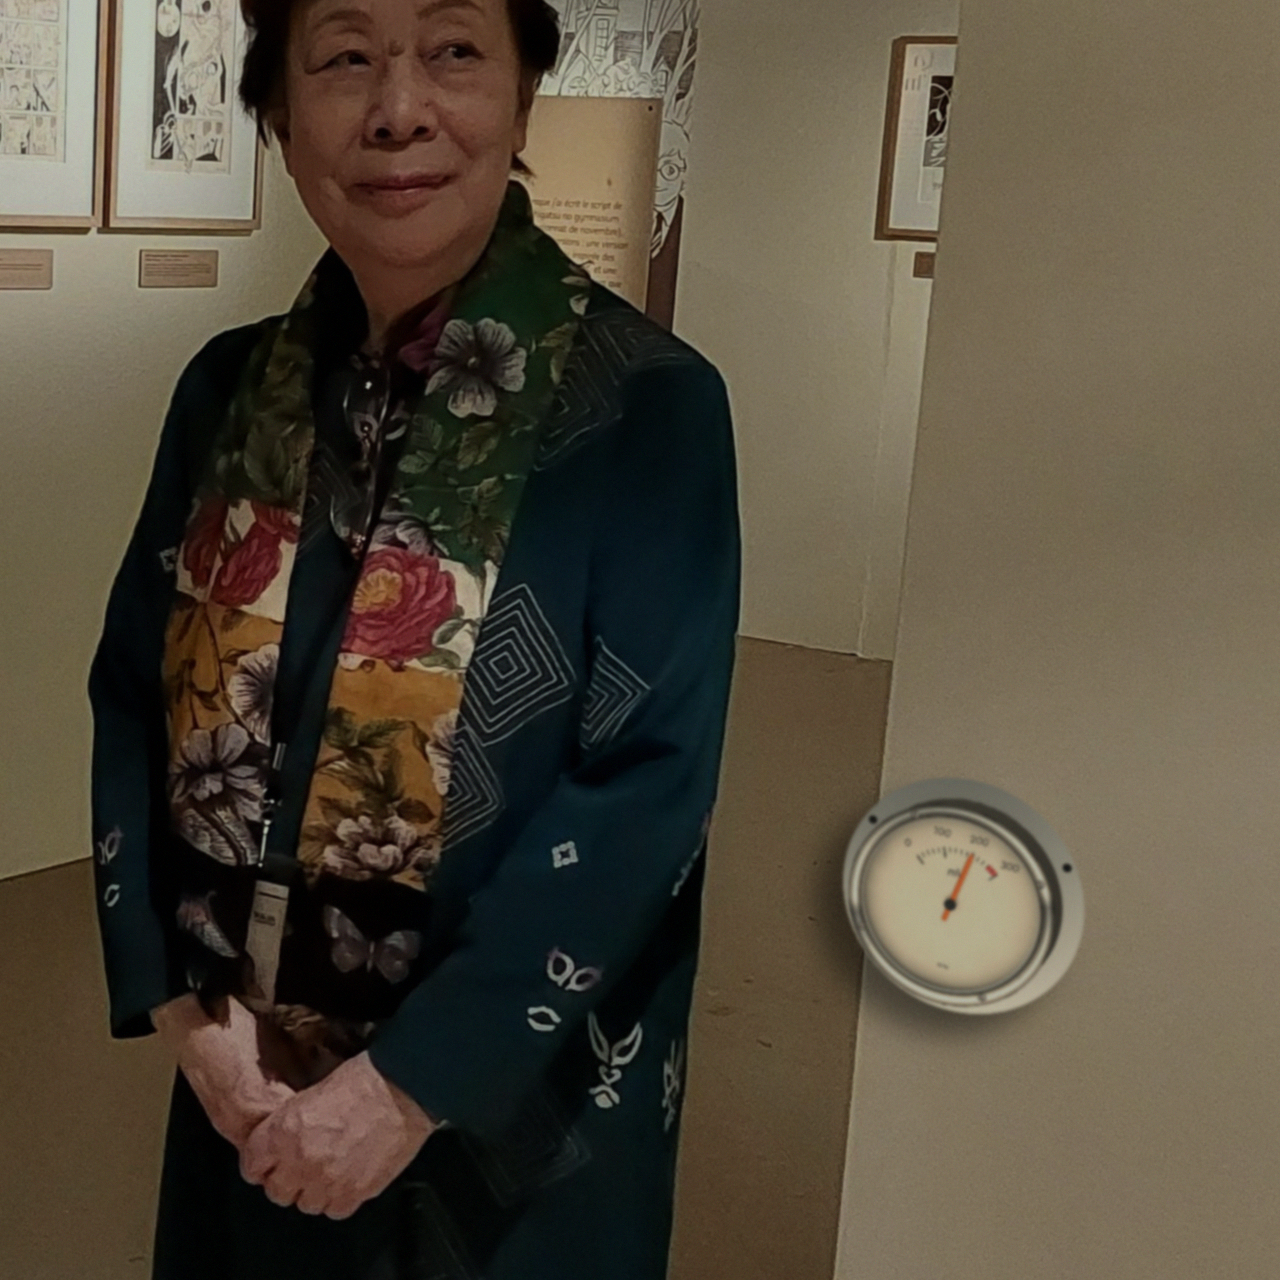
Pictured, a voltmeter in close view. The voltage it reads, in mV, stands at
200 mV
